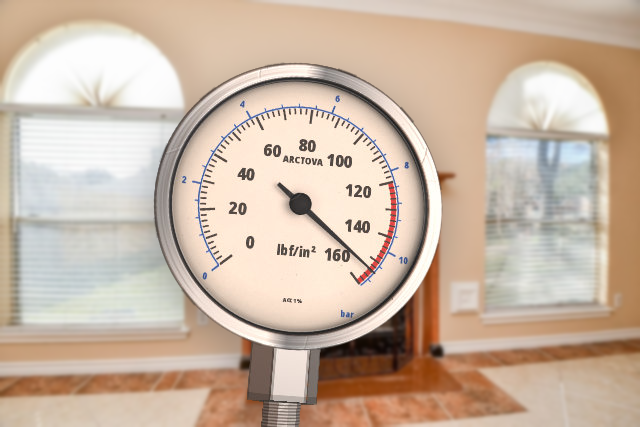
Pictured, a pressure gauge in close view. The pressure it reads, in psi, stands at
154 psi
